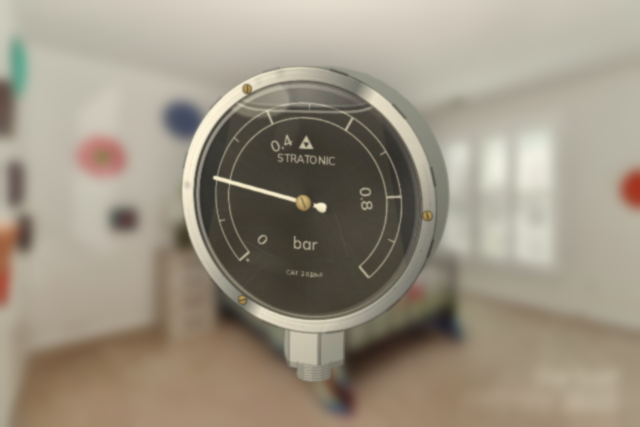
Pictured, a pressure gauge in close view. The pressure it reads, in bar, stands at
0.2 bar
